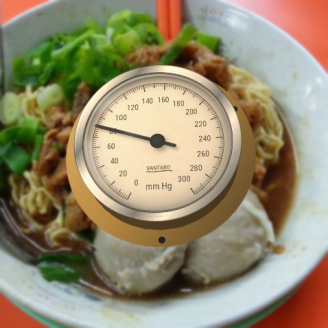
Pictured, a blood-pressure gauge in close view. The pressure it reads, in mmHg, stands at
80 mmHg
